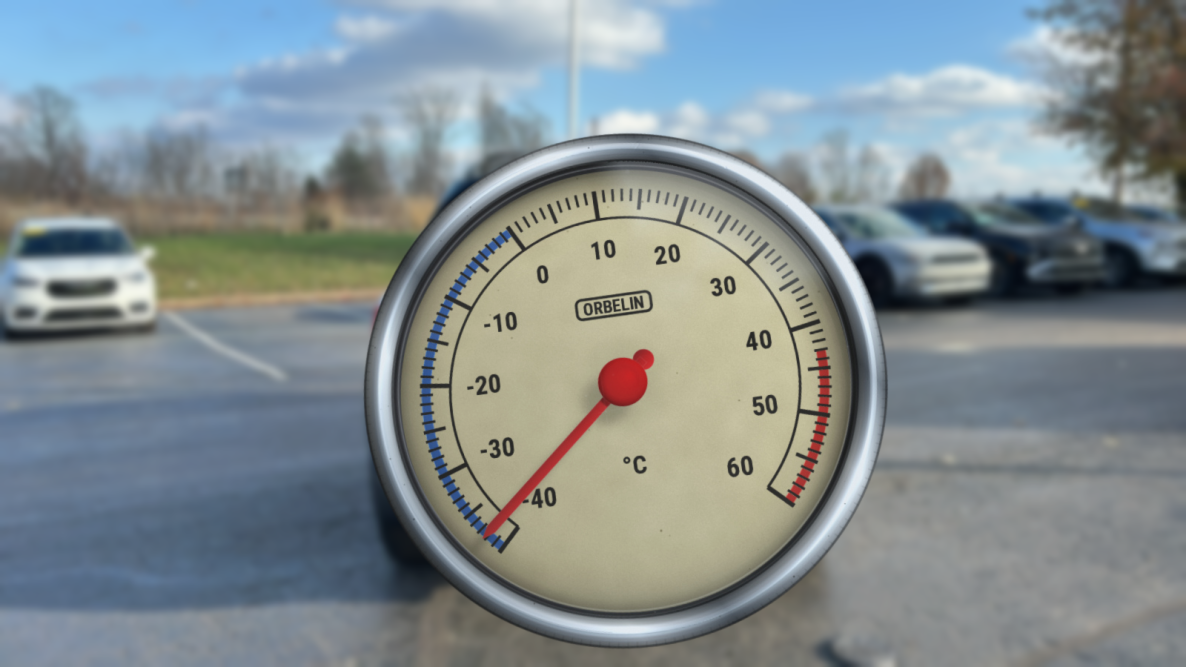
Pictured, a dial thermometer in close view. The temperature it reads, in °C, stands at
-38 °C
